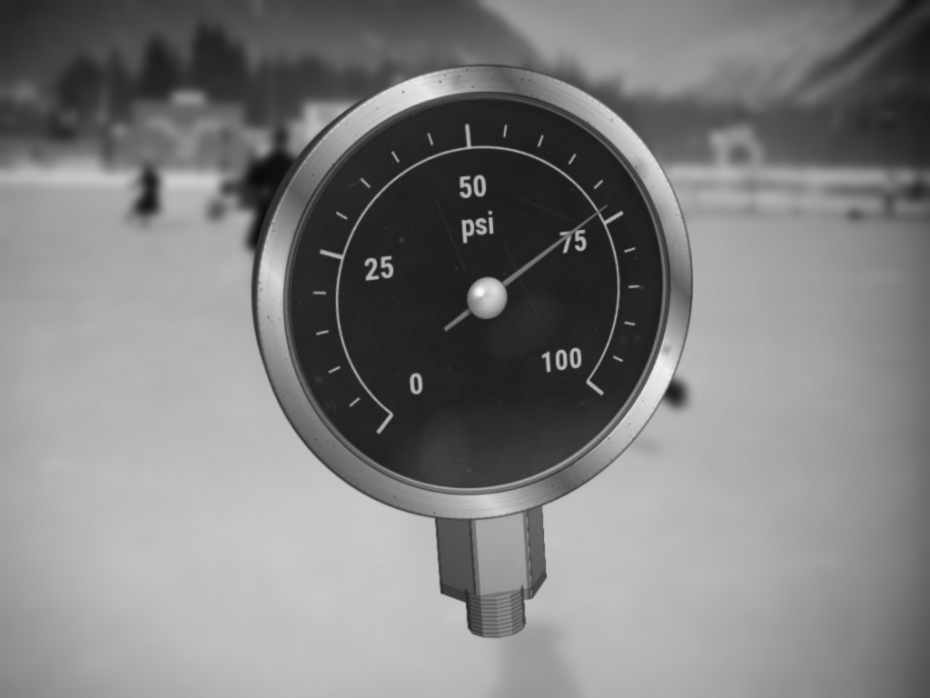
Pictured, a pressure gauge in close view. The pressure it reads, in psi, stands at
72.5 psi
